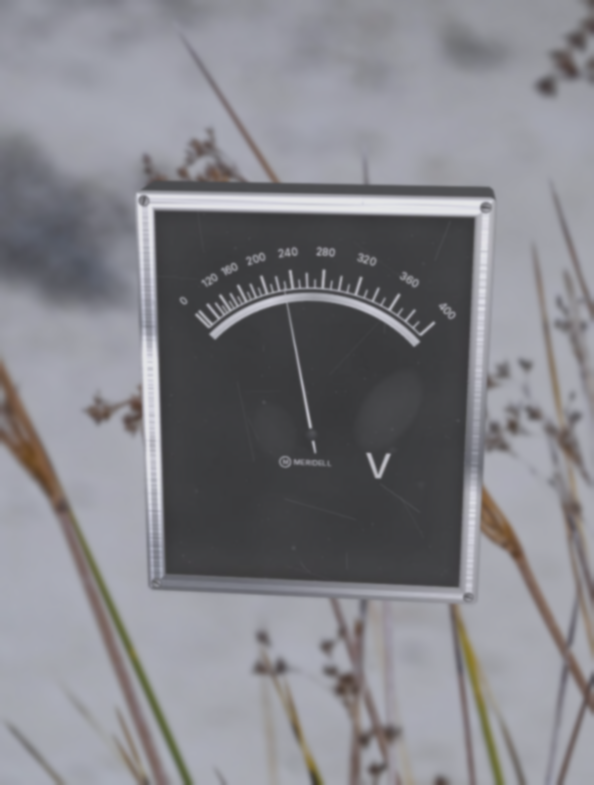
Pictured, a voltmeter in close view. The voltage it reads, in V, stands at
230 V
